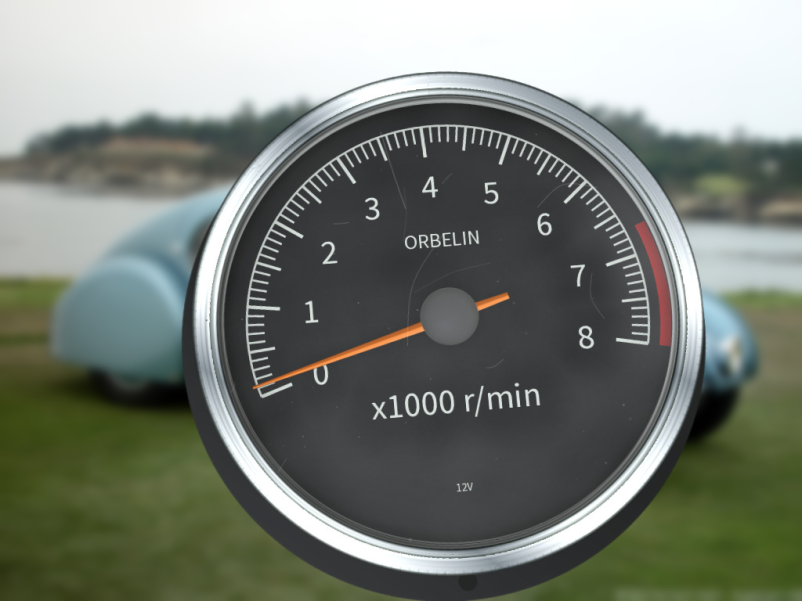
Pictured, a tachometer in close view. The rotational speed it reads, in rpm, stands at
100 rpm
